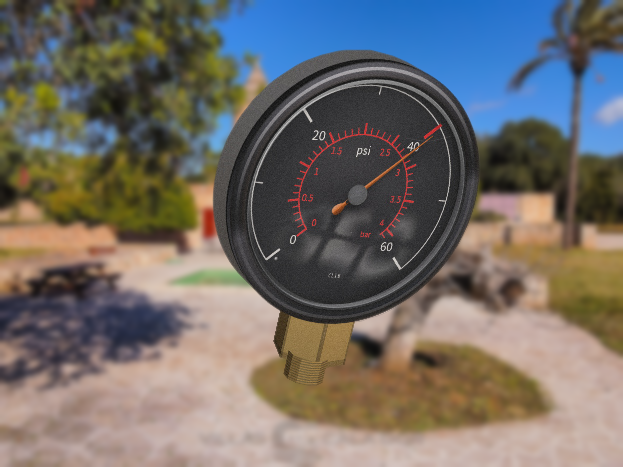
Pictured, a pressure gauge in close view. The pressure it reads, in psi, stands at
40 psi
